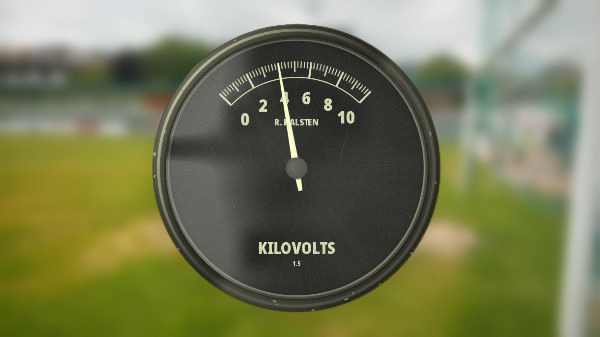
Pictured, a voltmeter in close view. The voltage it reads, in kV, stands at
4 kV
